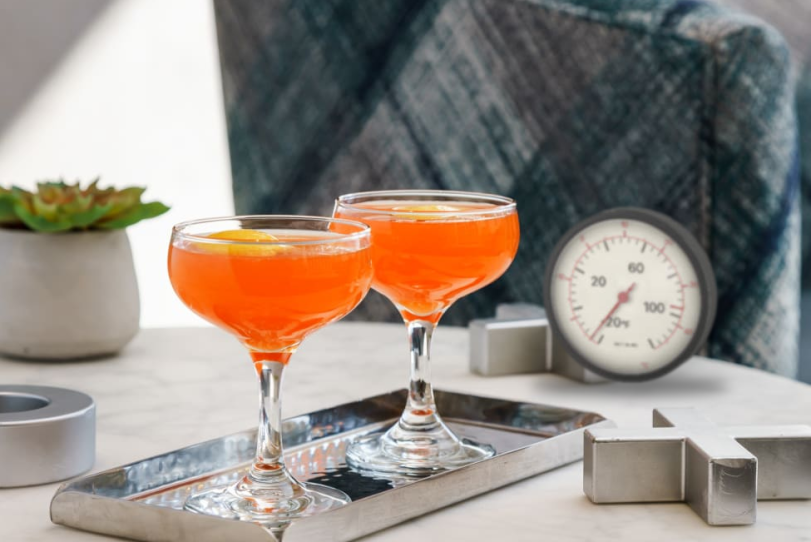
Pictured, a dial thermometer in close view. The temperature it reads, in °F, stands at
-16 °F
